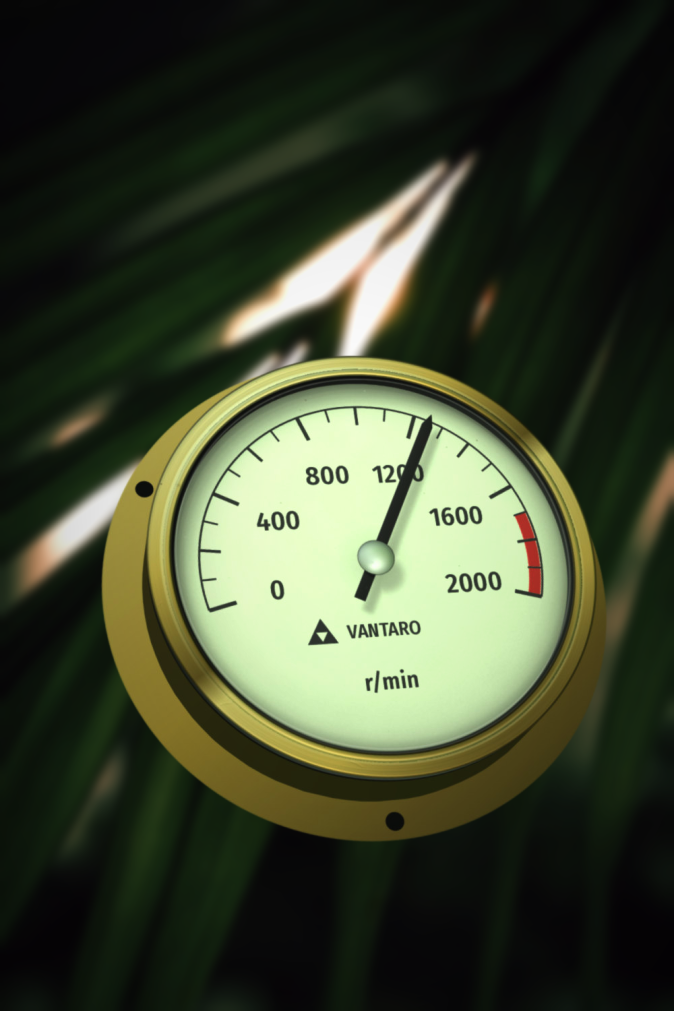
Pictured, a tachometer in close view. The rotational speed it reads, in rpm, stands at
1250 rpm
